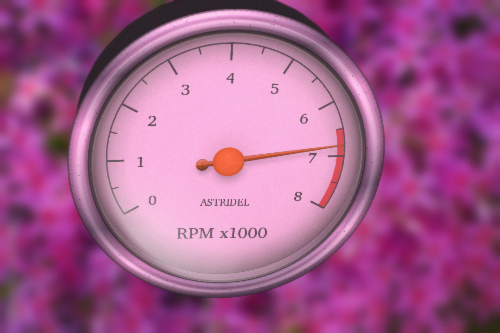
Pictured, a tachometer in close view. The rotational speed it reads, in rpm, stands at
6750 rpm
